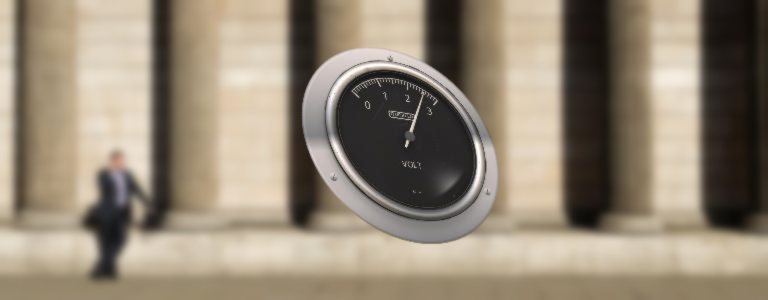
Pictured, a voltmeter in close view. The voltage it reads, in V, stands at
2.5 V
